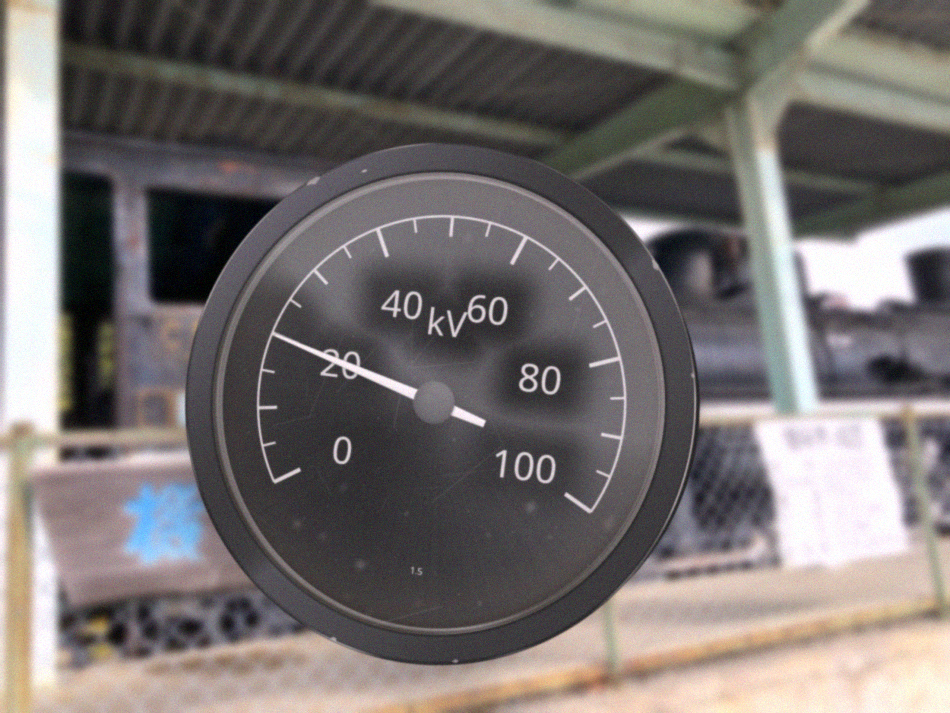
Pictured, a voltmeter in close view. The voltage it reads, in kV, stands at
20 kV
